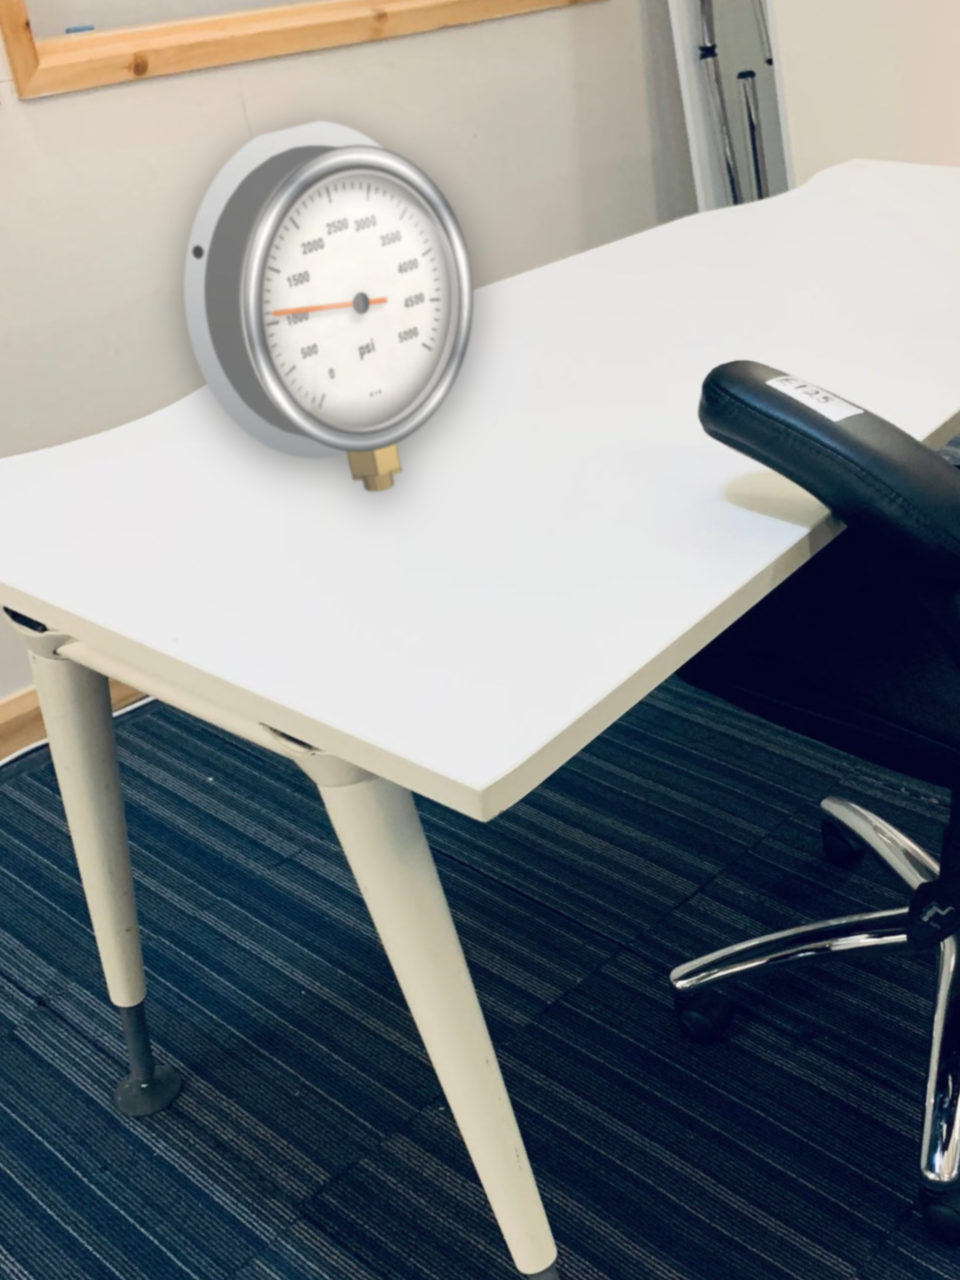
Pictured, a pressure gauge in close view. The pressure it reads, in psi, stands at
1100 psi
